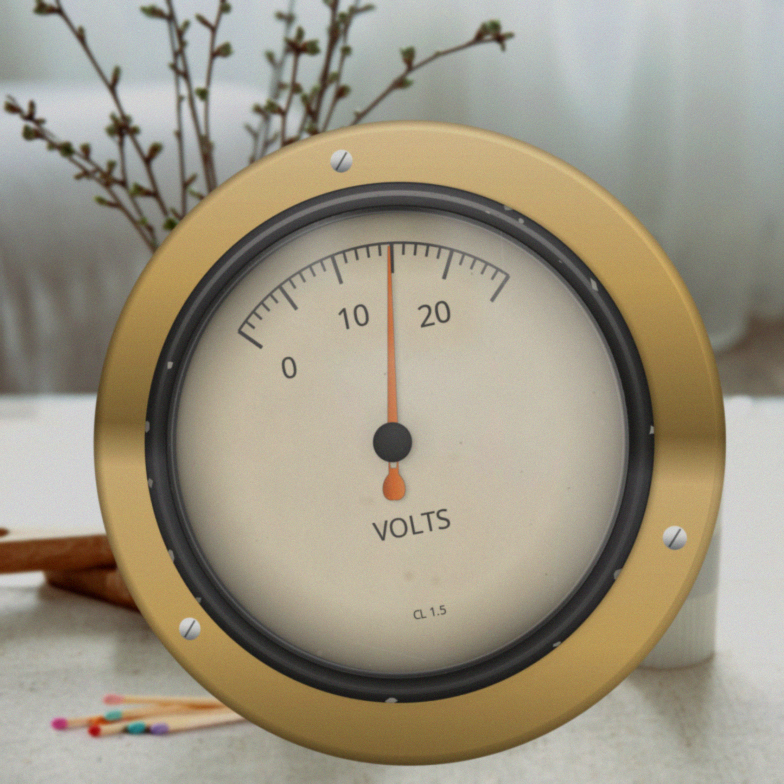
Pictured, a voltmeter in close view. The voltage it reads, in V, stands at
15 V
